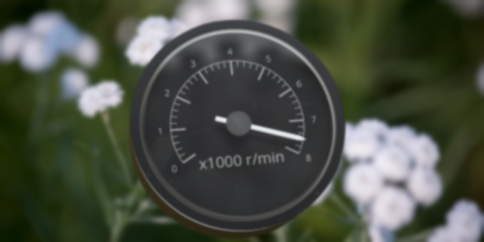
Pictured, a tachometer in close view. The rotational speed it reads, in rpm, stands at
7600 rpm
